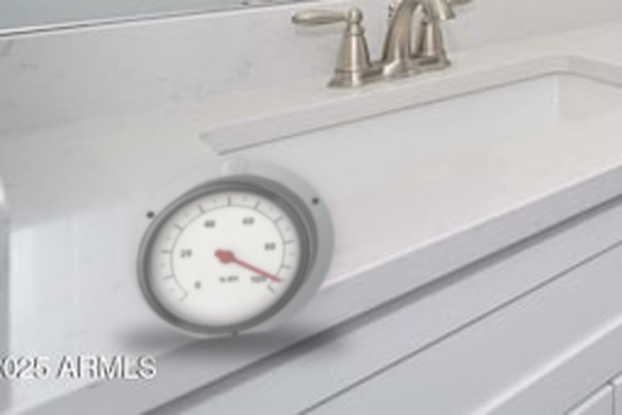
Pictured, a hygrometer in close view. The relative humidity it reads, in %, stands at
95 %
